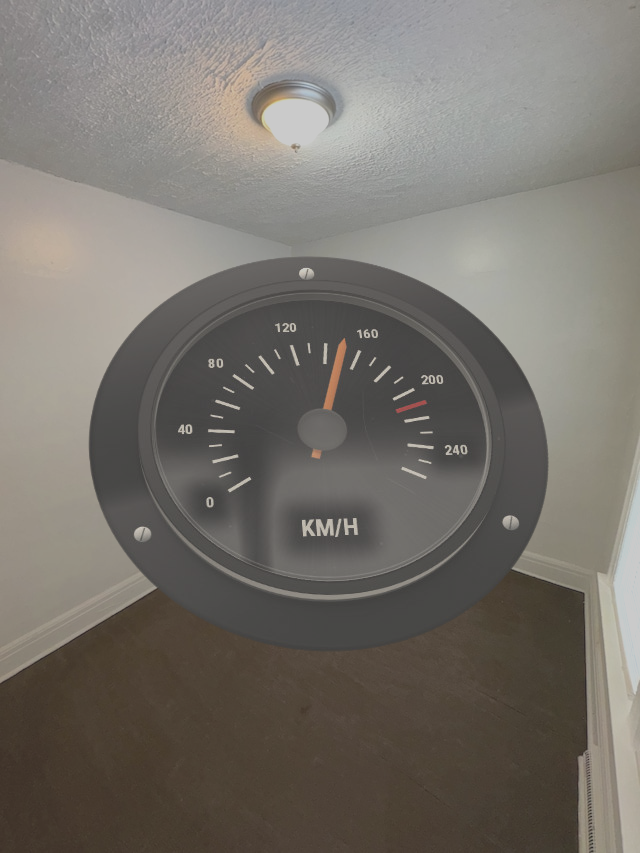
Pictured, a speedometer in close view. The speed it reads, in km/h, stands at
150 km/h
